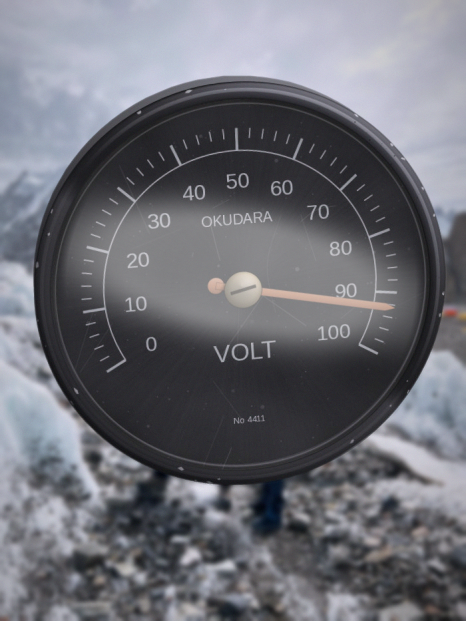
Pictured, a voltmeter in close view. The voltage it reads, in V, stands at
92 V
